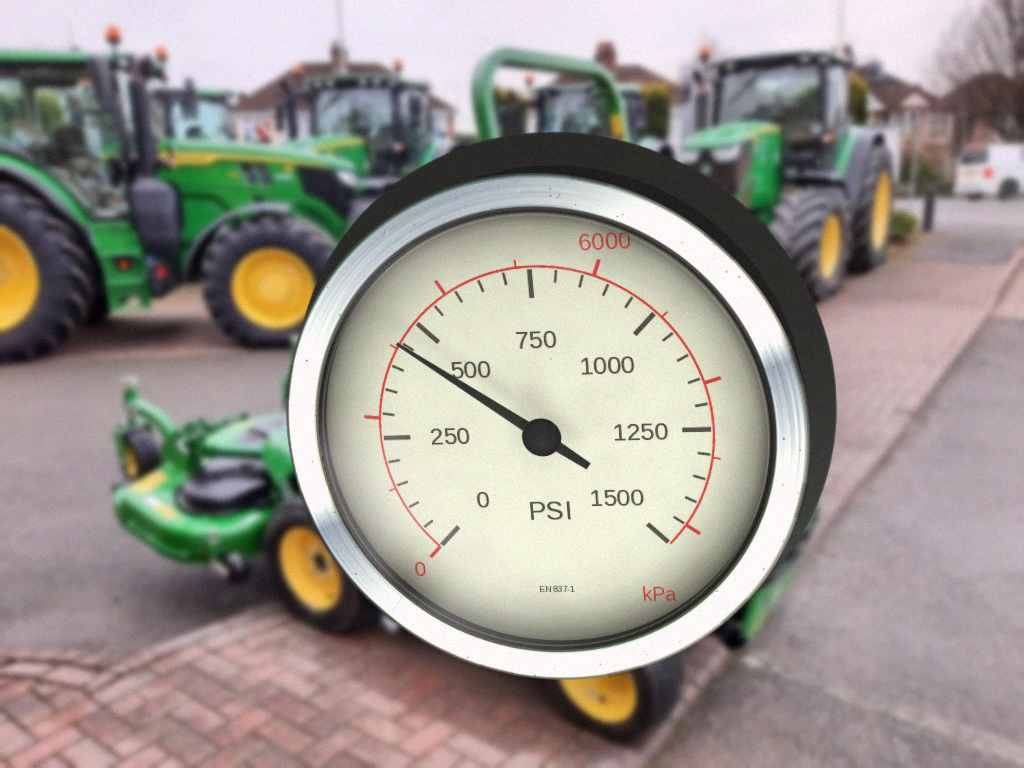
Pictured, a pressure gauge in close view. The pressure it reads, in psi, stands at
450 psi
